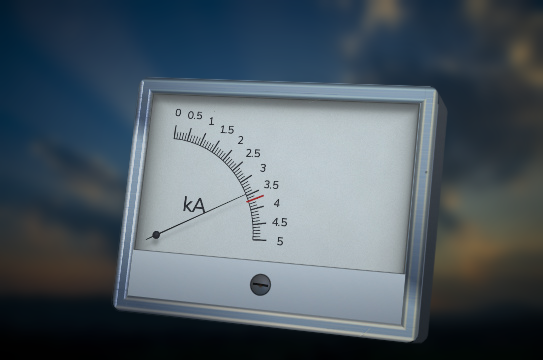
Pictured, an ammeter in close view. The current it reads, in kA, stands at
3.5 kA
